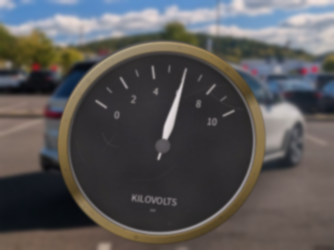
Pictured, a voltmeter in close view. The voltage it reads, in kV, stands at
6 kV
